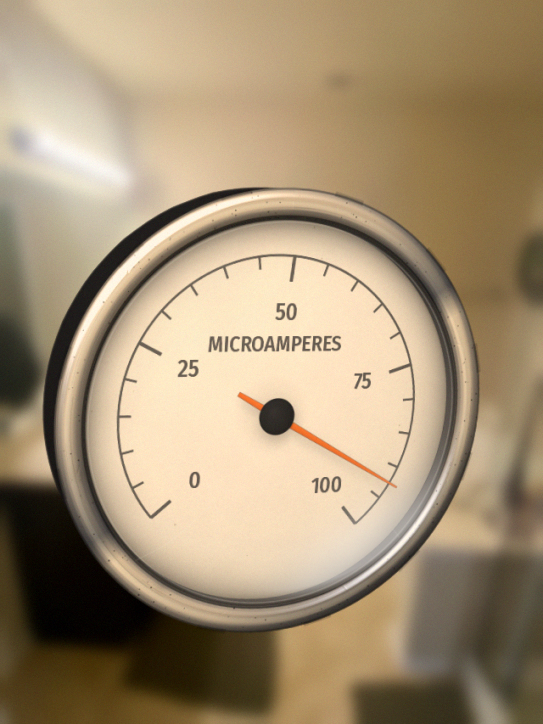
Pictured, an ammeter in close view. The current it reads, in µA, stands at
92.5 µA
